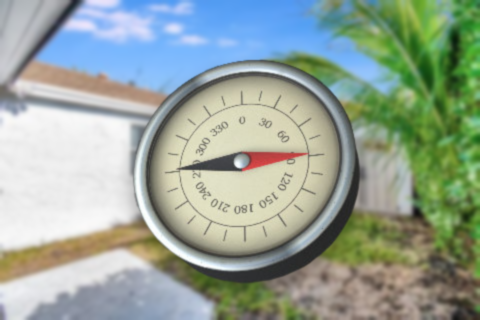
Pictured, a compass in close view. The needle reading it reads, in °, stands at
90 °
